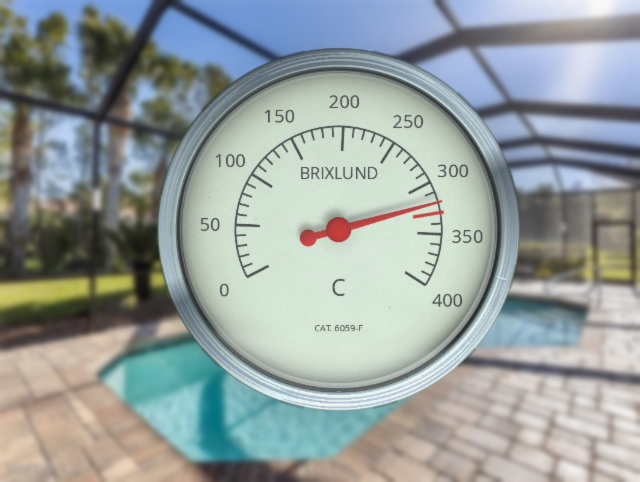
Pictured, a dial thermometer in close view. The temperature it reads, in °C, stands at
320 °C
